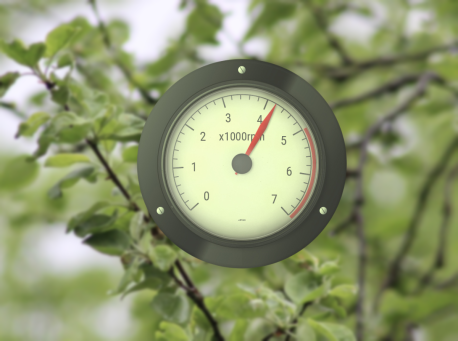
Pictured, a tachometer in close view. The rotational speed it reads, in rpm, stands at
4200 rpm
